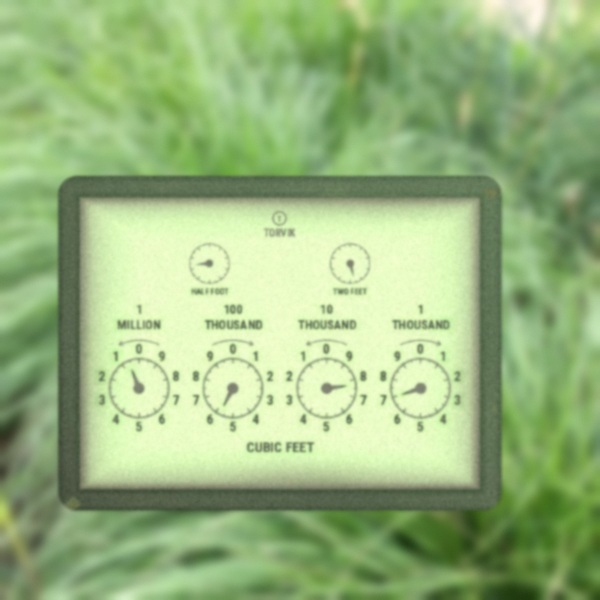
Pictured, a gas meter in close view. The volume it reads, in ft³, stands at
57700 ft³
